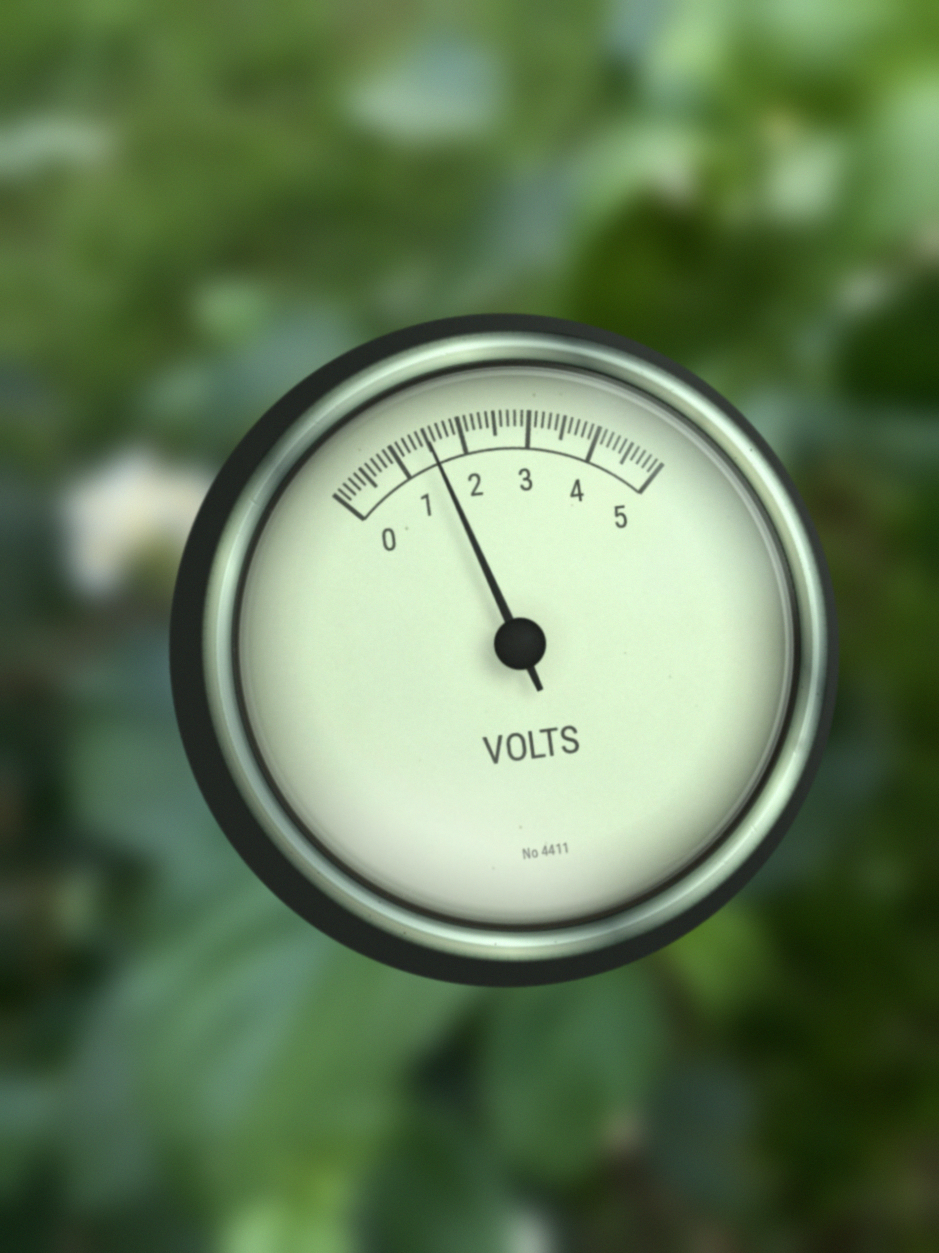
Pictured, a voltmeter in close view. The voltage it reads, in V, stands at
1.5 V
